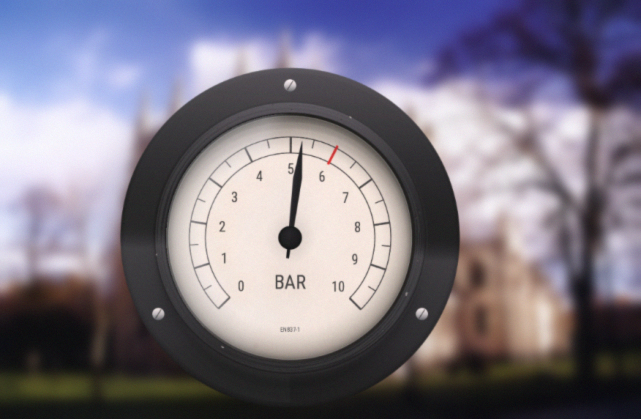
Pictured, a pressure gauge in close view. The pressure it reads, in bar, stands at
5.25 bar
